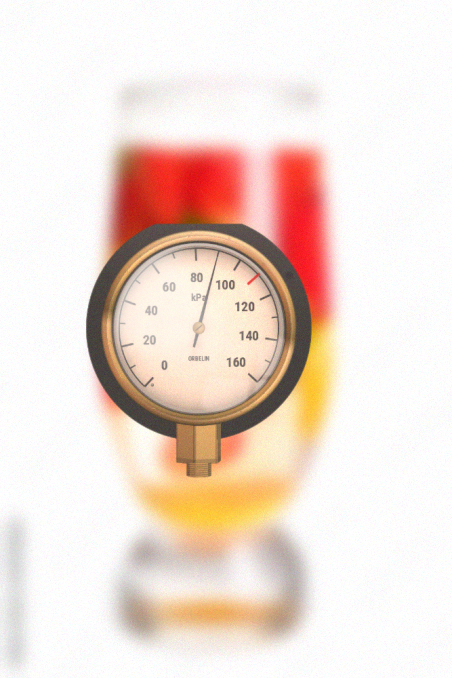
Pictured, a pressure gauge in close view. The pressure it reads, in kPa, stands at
90 kPa
